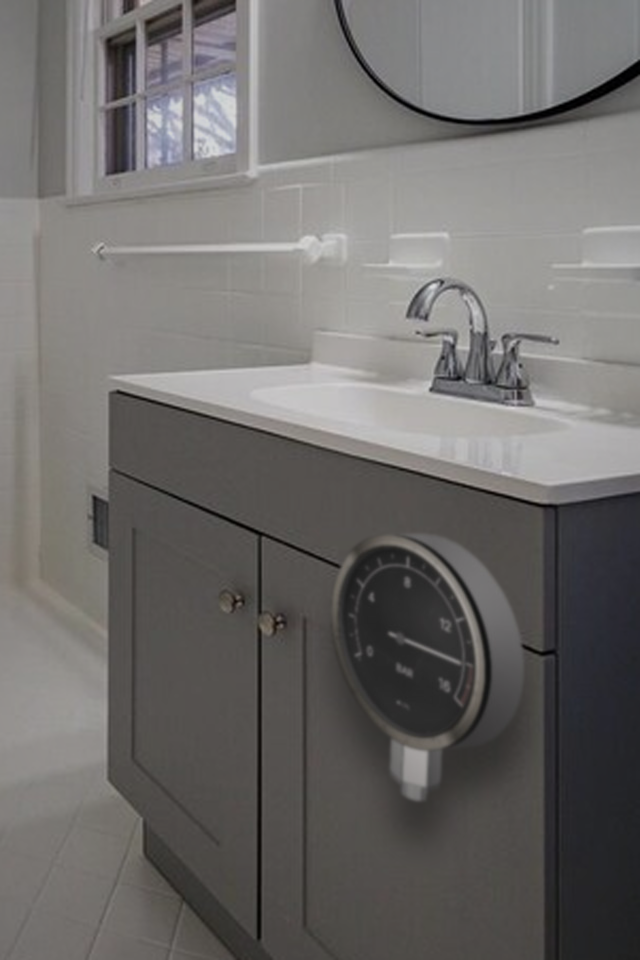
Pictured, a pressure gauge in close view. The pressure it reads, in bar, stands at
14 bar
